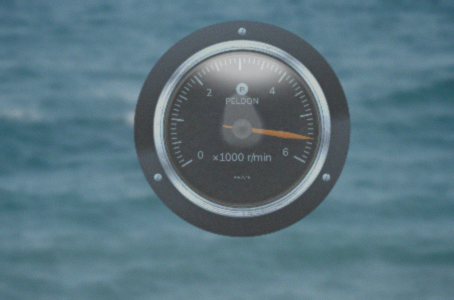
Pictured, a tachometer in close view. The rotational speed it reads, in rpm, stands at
5500 rpm
